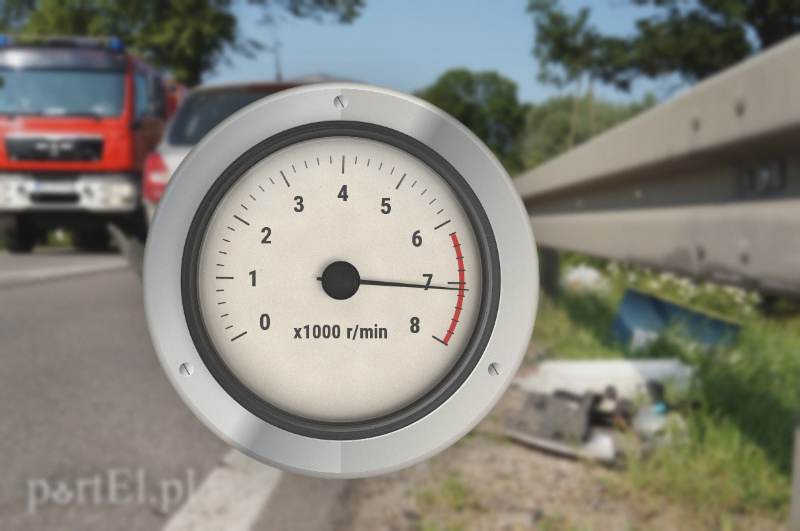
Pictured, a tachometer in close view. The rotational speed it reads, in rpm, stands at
7100 rpm
